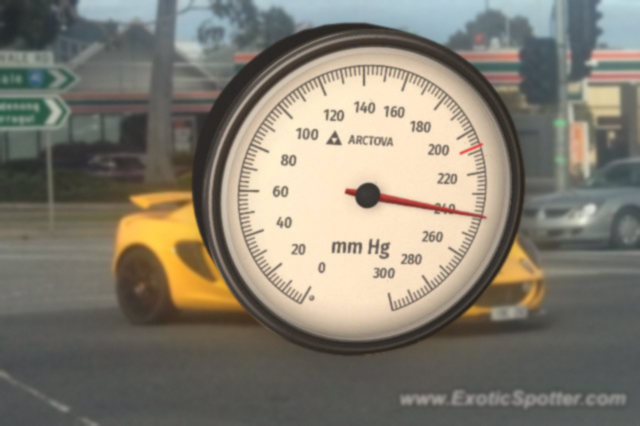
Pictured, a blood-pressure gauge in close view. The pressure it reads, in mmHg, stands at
240 mmHg
